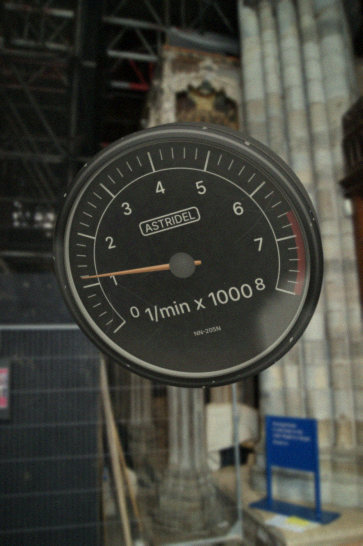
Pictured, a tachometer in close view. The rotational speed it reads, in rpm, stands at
1200 rpm
